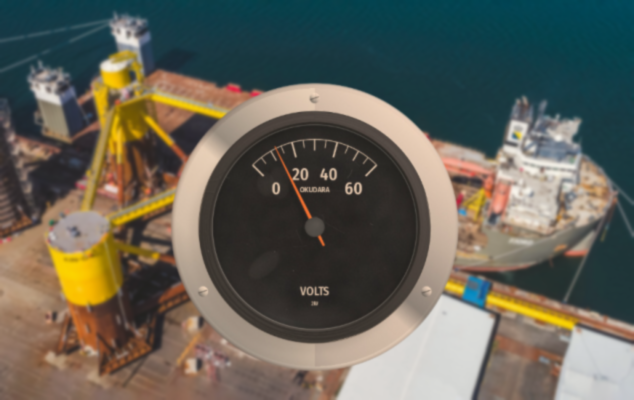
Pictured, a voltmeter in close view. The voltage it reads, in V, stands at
12.5 V
